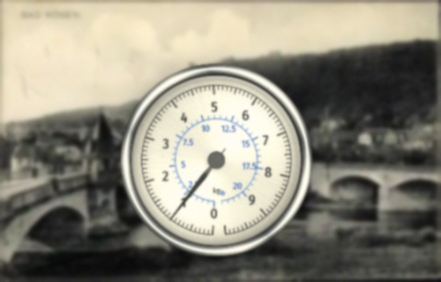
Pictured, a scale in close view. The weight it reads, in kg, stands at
1 kg
